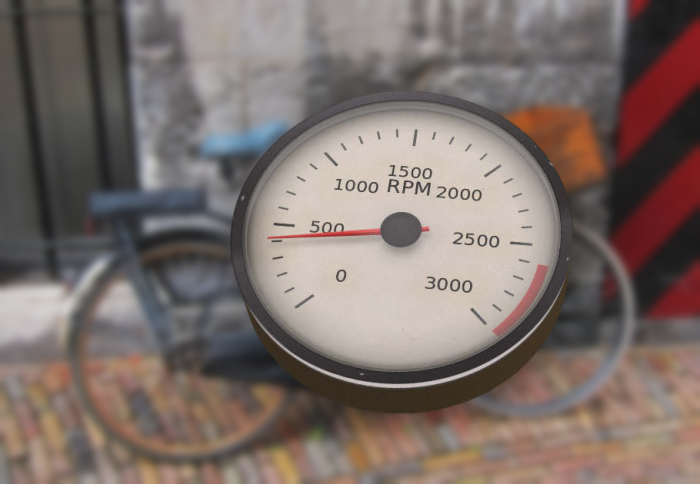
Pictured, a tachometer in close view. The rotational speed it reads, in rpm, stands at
400 rpm
